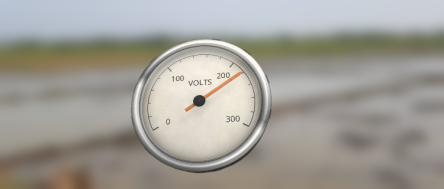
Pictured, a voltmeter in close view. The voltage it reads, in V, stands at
220 V
